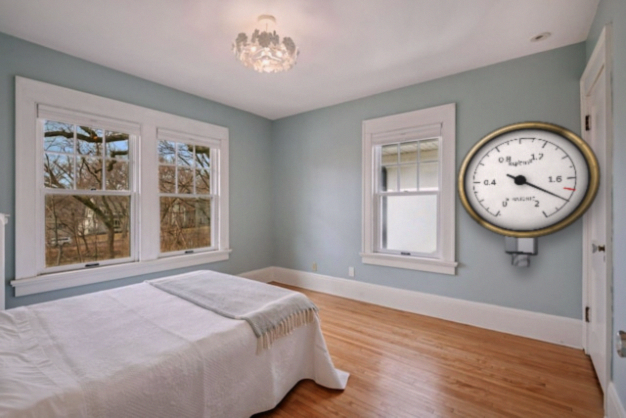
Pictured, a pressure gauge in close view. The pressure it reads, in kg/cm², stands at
1.8 kg/cm²
